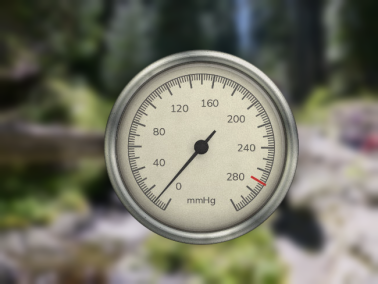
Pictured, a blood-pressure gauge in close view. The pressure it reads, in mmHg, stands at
10 mmHg
